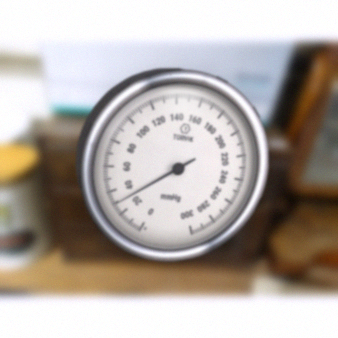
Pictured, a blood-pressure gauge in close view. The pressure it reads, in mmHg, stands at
30 mmHg
